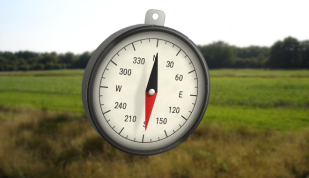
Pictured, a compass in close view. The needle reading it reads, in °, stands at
180 °
